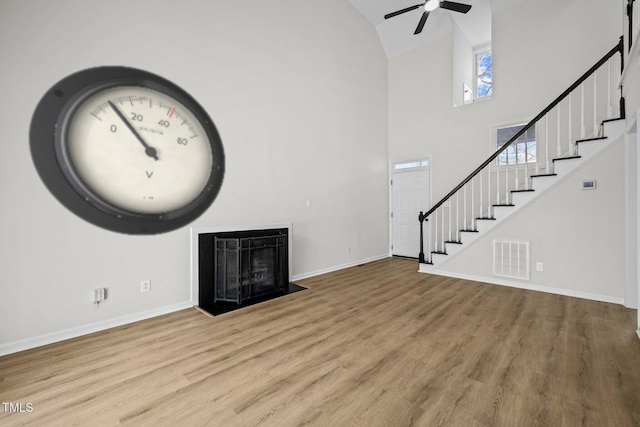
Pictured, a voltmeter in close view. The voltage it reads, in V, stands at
10 V
